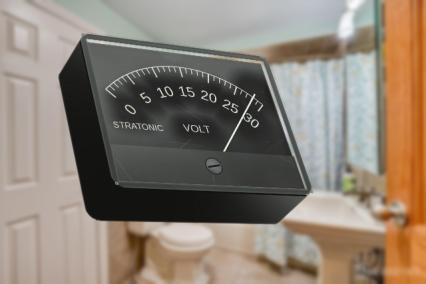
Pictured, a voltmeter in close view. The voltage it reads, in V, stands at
28 V
